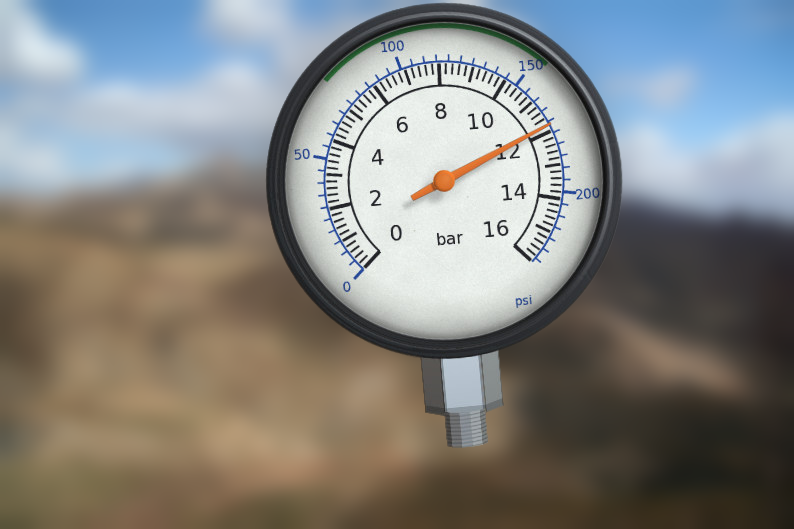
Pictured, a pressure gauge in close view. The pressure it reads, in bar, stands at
11.8 bar
